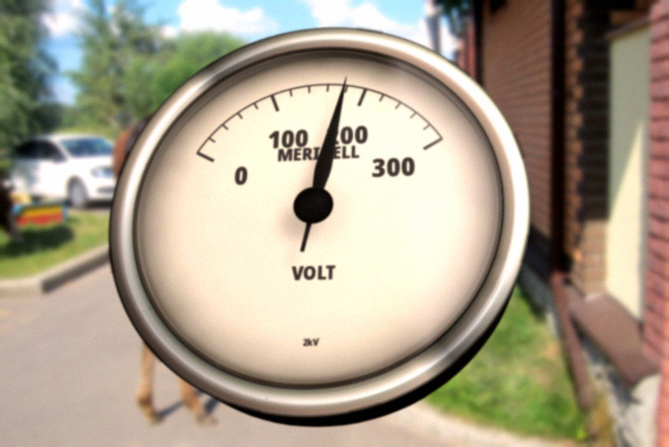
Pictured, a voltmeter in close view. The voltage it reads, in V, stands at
180 V
